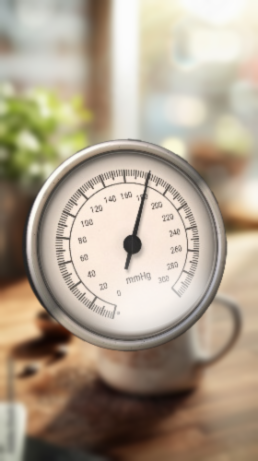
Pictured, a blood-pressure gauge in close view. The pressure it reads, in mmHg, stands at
180 mmHg
